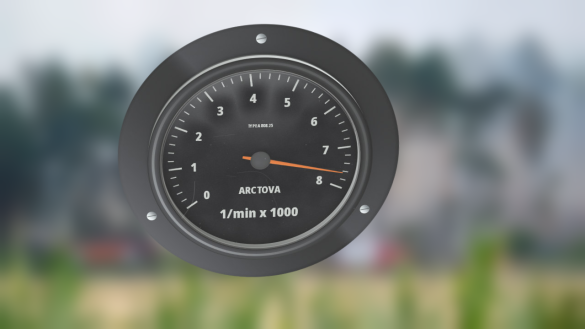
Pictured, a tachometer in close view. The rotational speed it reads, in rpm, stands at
7600 rpm
